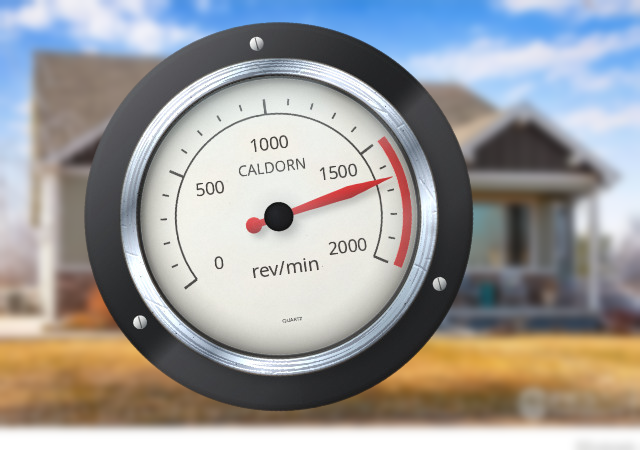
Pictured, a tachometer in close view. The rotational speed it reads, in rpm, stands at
1650 rpm
